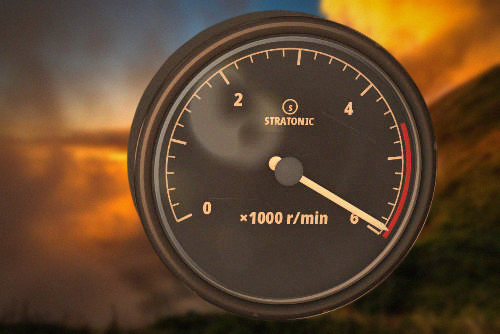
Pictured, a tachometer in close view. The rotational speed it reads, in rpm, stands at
5900 rpm
